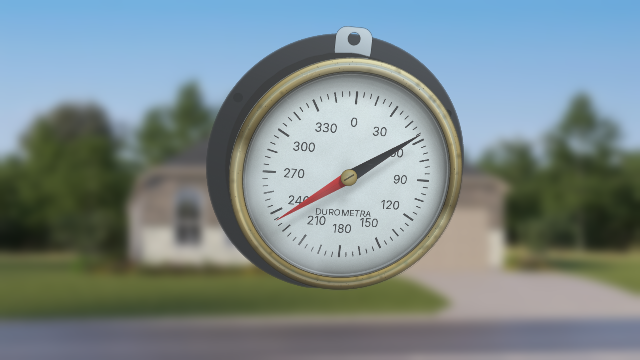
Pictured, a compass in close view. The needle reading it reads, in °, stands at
235 °
